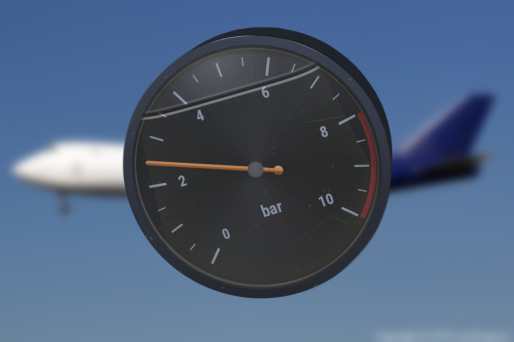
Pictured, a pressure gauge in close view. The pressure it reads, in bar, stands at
2.5 bar
